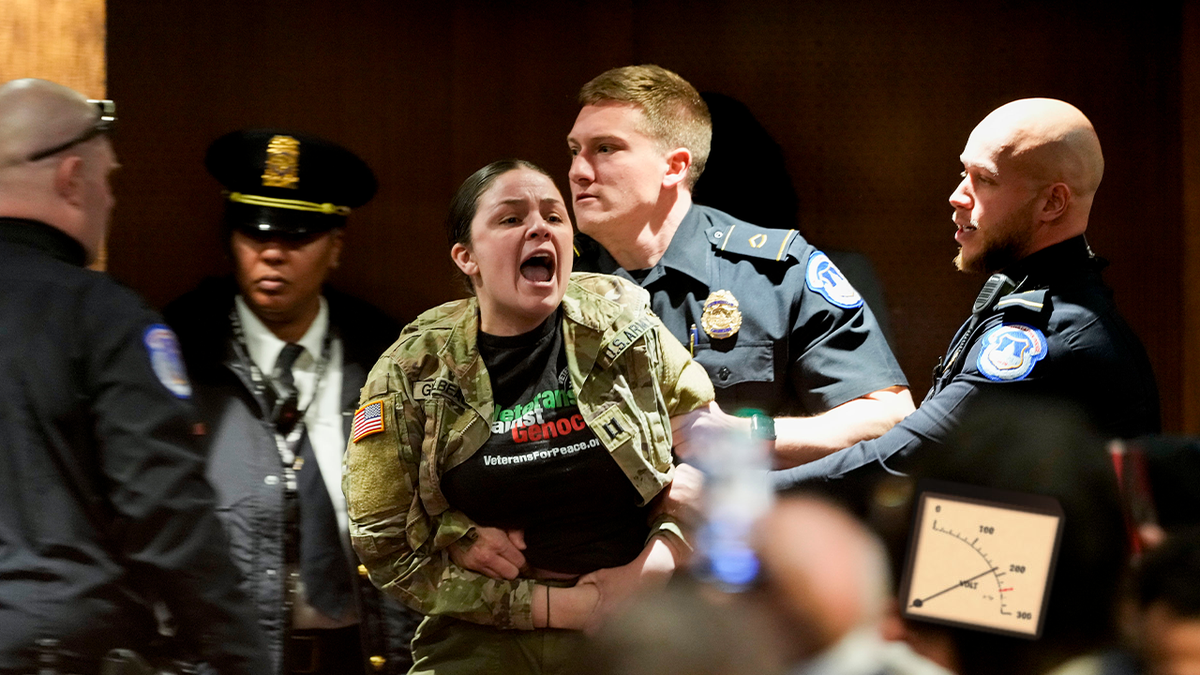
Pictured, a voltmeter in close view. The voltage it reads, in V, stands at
180 V
